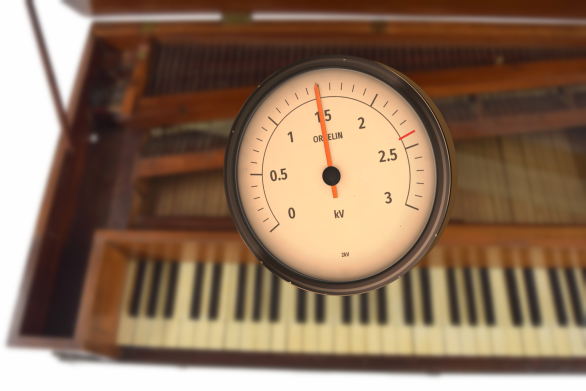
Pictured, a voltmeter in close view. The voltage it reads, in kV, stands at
1.5 kV
